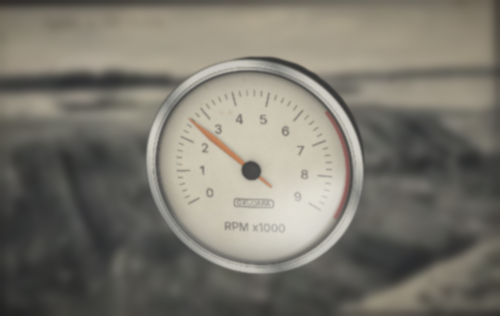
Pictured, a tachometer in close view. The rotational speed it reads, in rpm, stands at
2600 rpm
